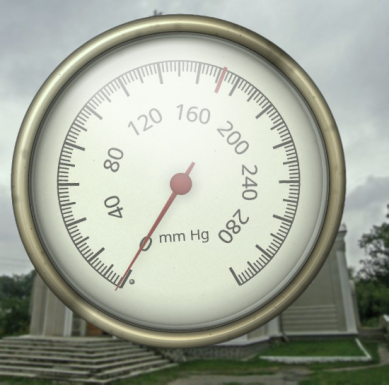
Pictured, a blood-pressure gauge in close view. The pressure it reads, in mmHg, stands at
2 mmHg
